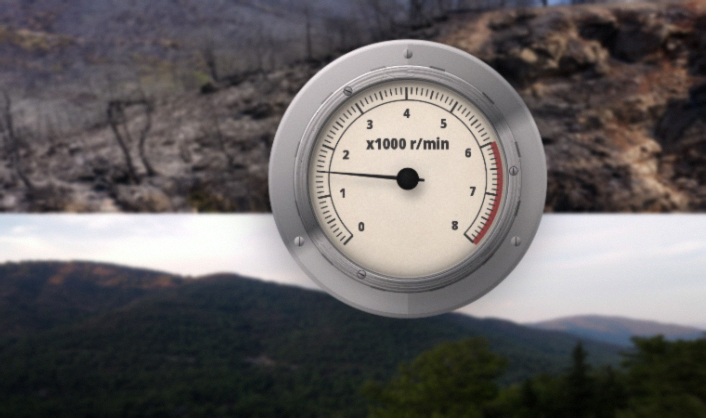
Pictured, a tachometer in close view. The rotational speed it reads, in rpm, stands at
1500 rpm
